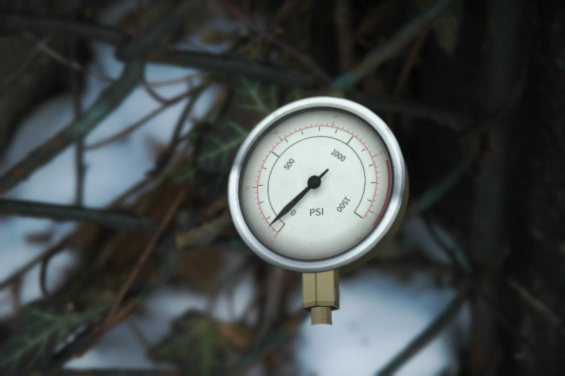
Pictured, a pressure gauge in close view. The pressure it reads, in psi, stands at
50 psi
